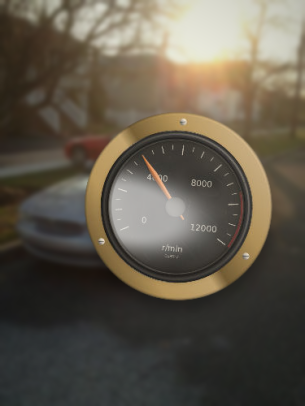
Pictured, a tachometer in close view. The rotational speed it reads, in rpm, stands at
4000 rpm
